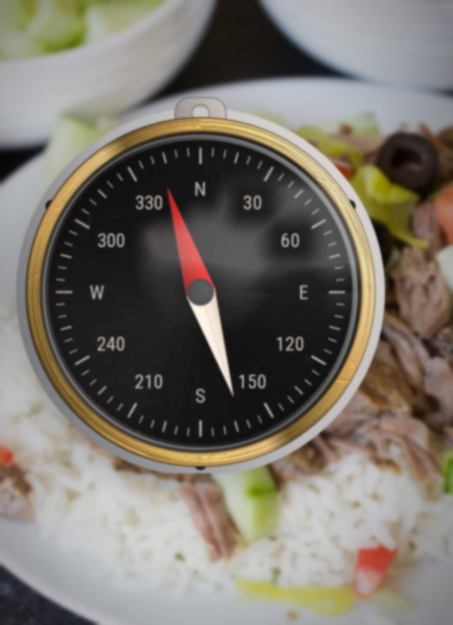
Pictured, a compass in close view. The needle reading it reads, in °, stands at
342.5 °
